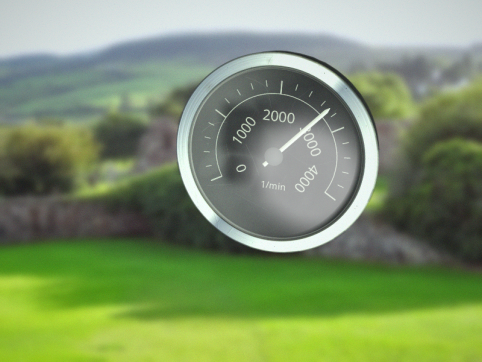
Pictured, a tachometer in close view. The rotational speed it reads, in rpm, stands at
2700 rpm
